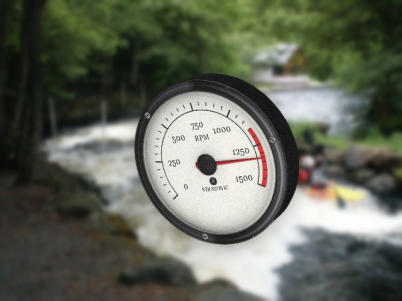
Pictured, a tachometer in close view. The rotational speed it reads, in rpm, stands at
1325 rpm
